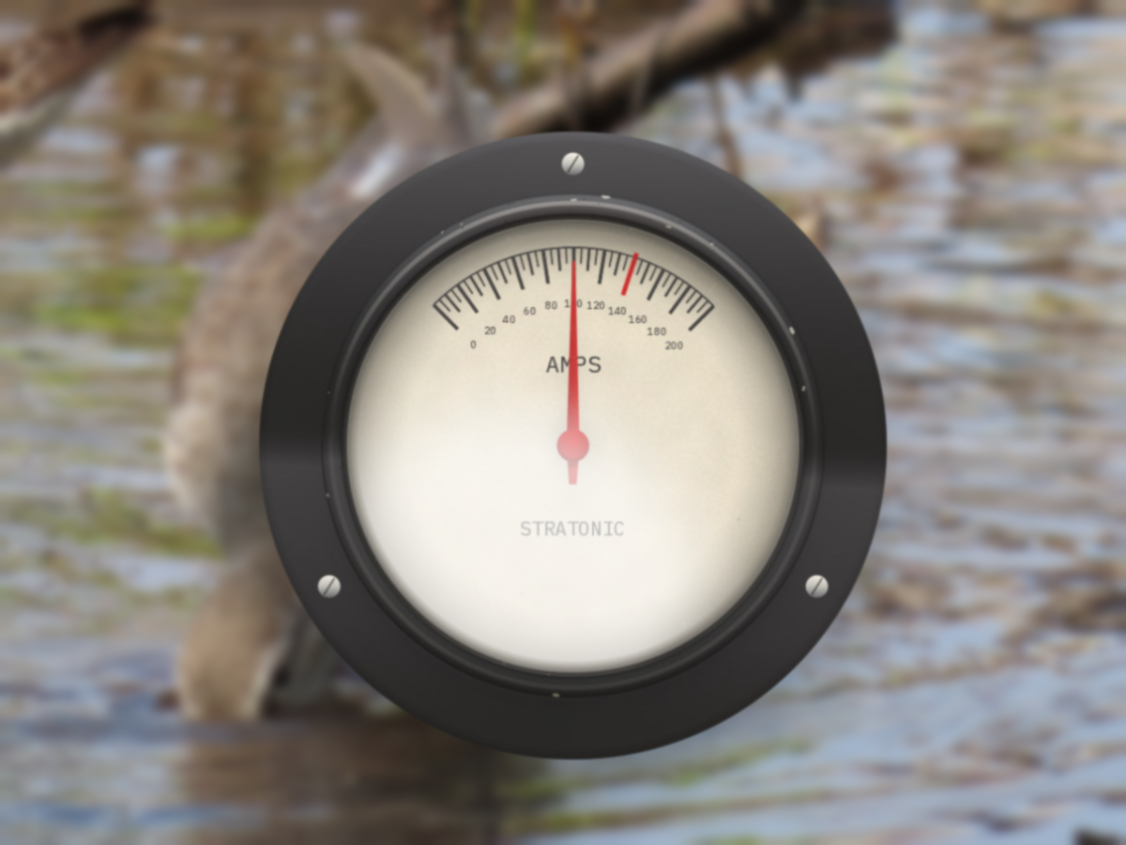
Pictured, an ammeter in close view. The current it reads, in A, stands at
100 A
